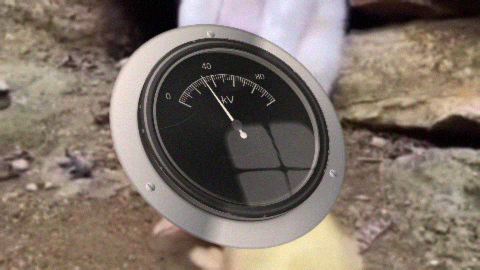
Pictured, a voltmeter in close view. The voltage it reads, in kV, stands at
30 kV
